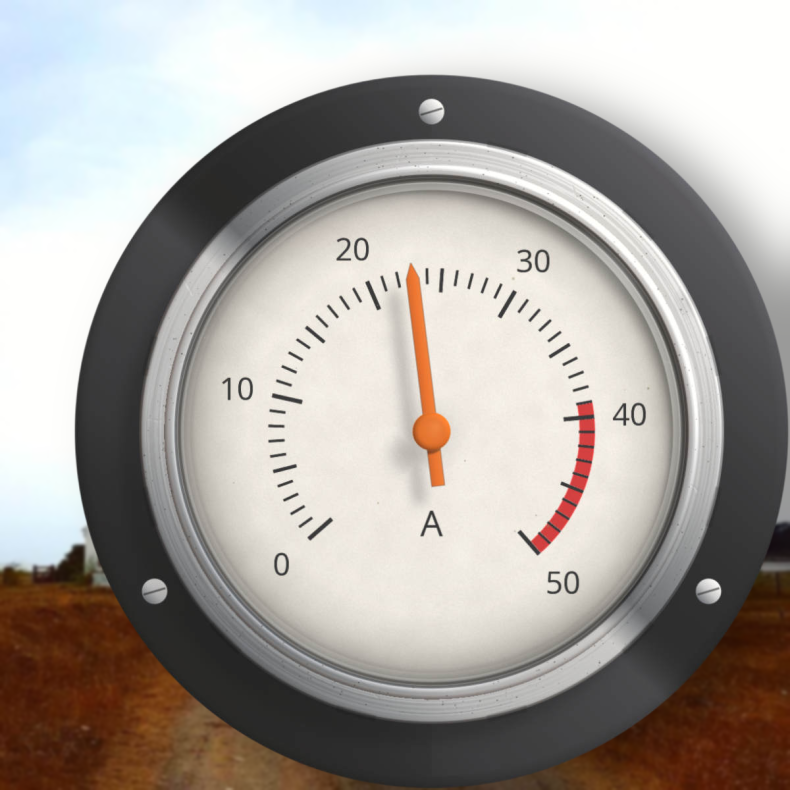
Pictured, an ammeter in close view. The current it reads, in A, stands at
23 A
